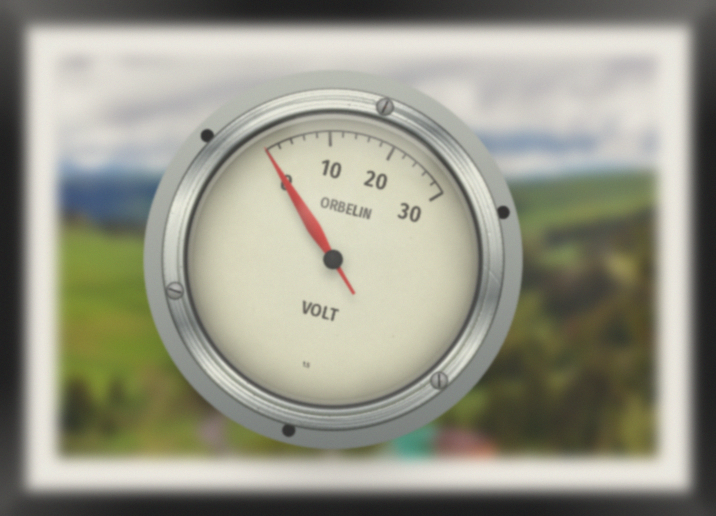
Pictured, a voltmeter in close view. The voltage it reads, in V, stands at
0 V
